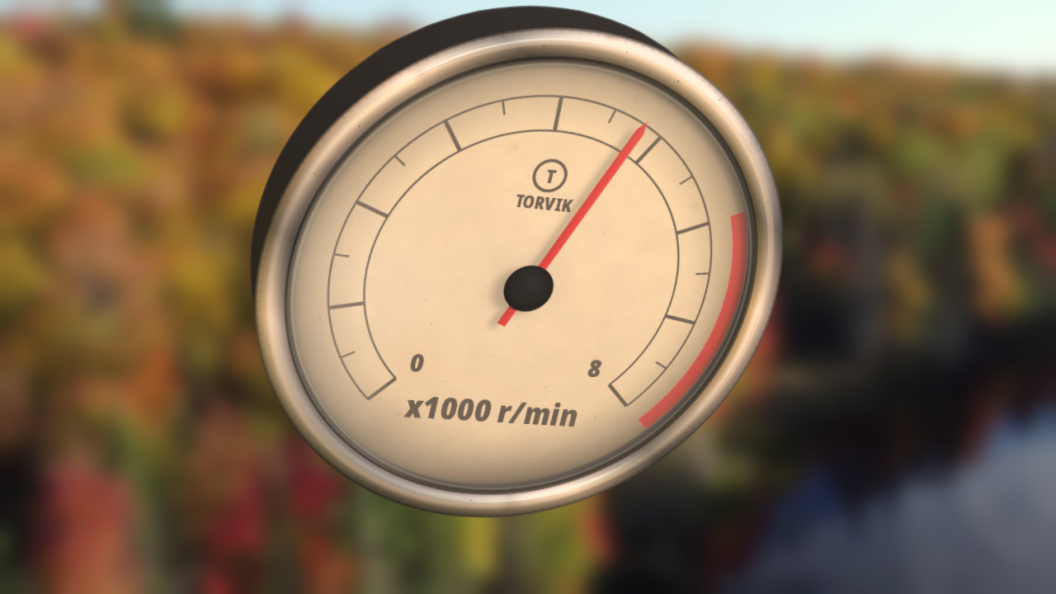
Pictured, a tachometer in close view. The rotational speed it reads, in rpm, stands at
4750 rpm
